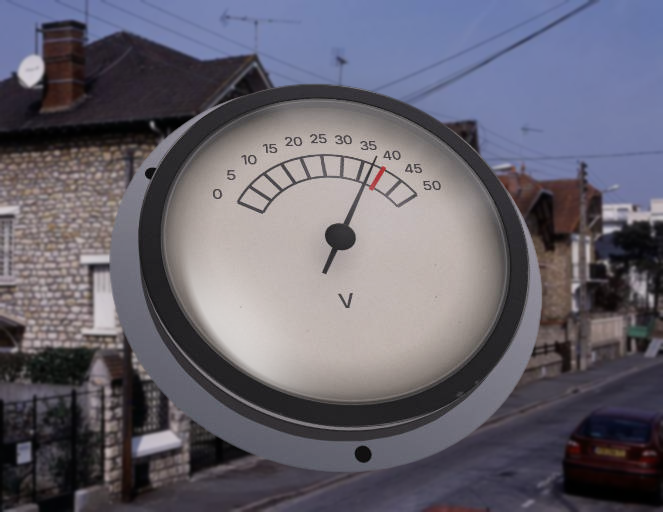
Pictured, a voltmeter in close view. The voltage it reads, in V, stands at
37.5 V
